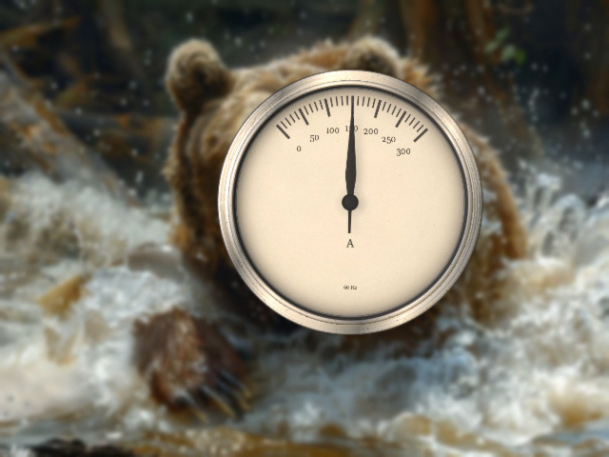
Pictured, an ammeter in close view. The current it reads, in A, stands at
150 A
